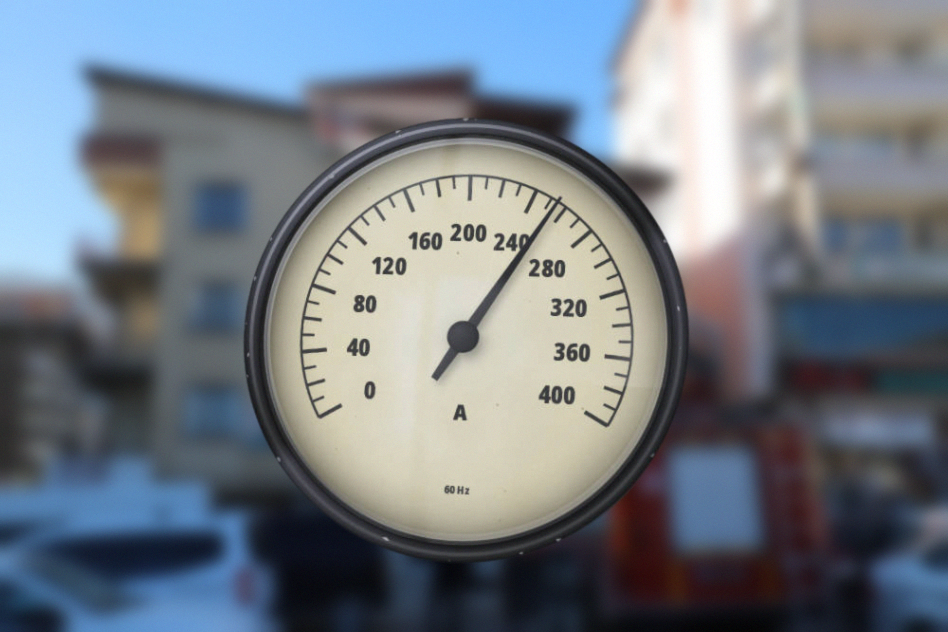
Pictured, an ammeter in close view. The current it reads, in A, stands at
255 A
